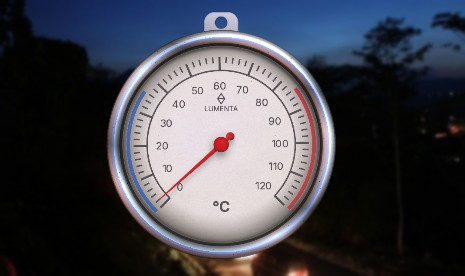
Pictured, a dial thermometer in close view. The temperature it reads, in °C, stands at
2 °C
